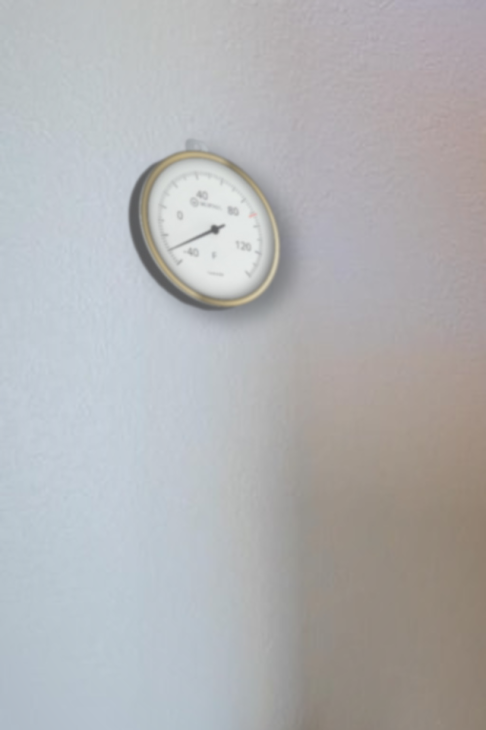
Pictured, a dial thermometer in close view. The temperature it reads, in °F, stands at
-30 °F
